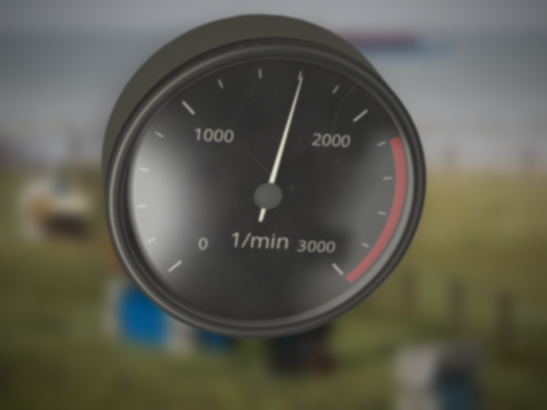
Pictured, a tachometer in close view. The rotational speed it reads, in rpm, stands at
1600 rpm
